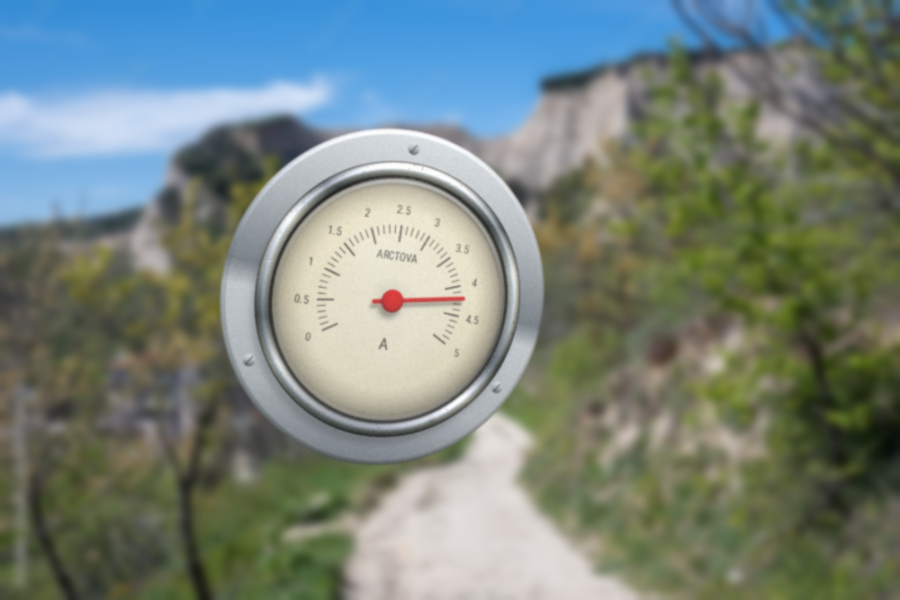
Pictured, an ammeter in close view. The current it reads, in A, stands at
4.2 A
